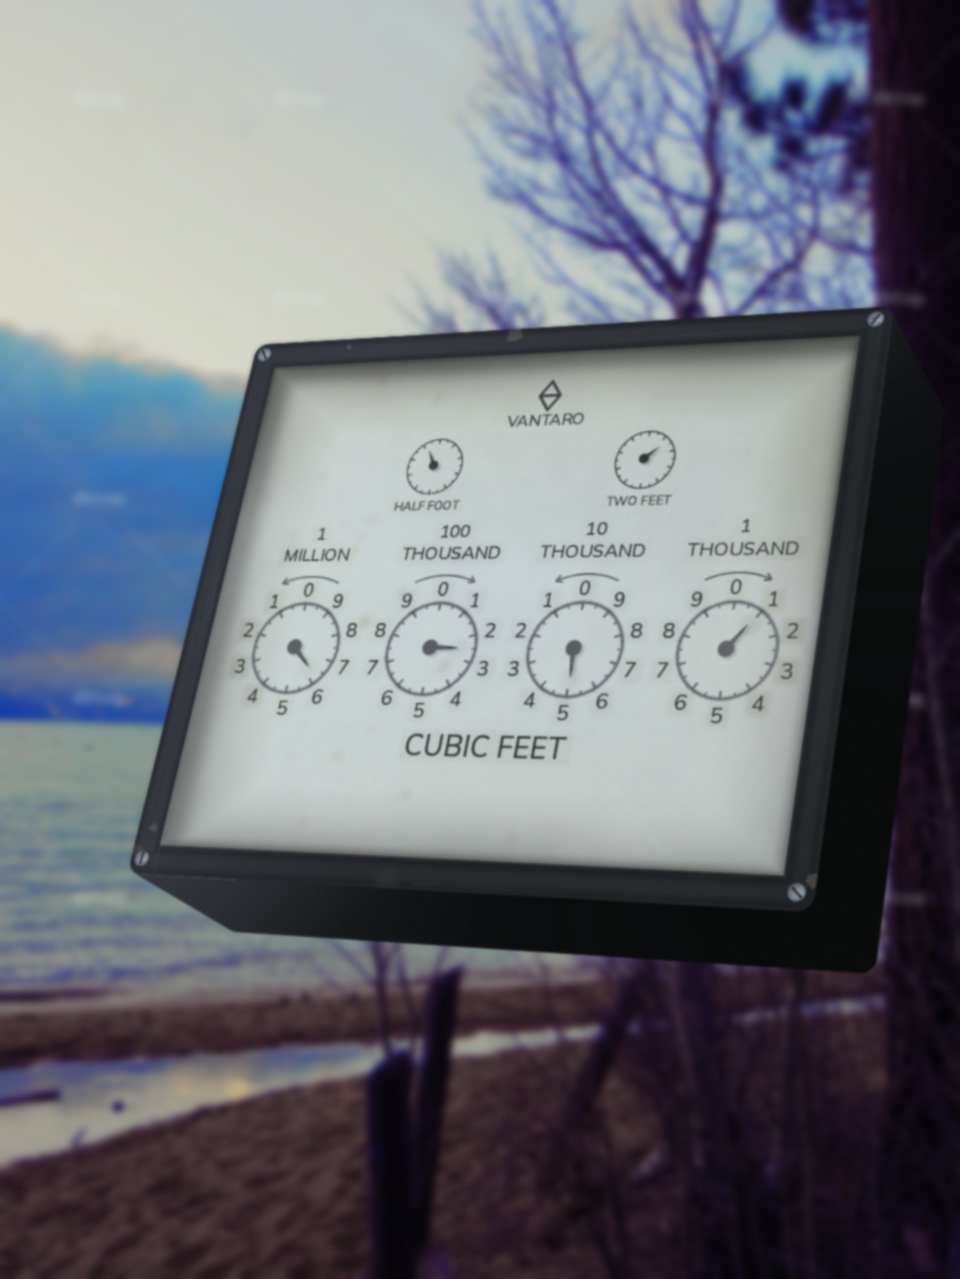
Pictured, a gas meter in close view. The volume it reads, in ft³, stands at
625100 ft³
